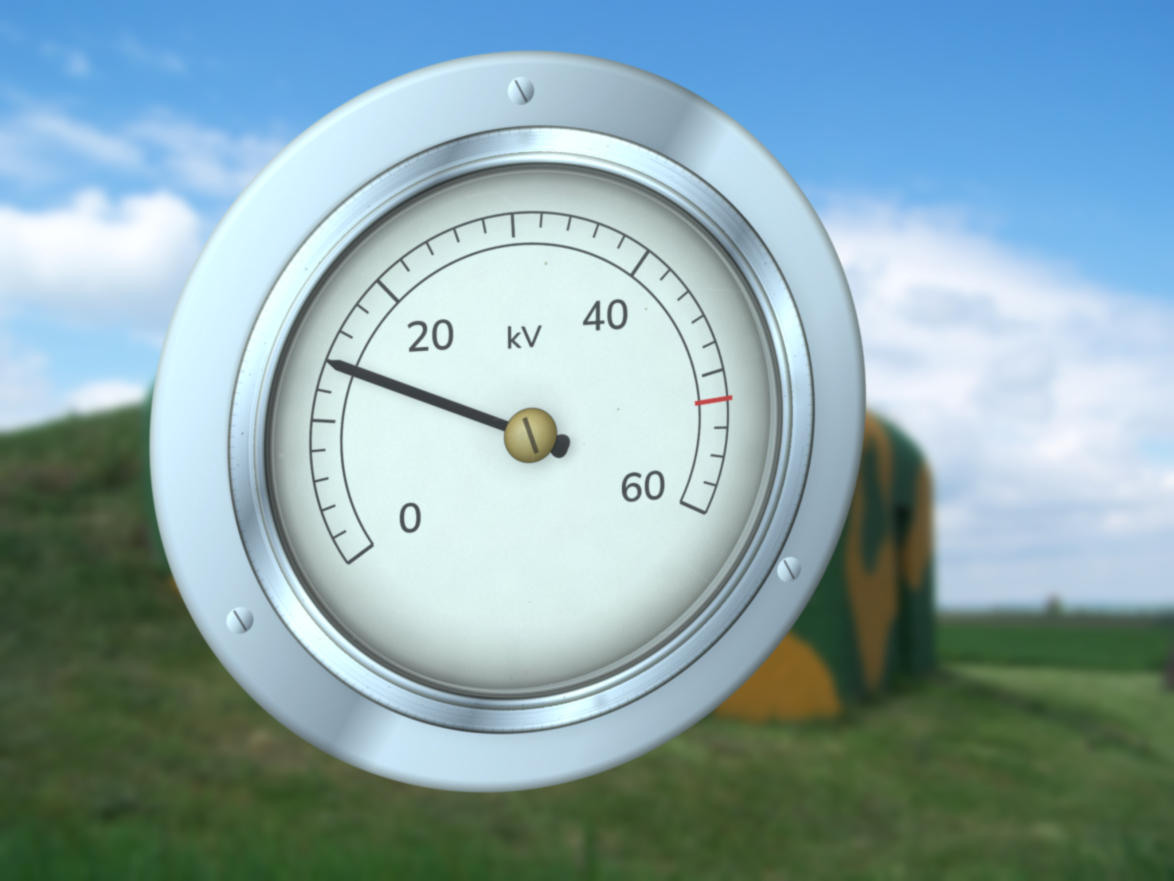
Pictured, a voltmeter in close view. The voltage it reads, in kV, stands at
14 kV
